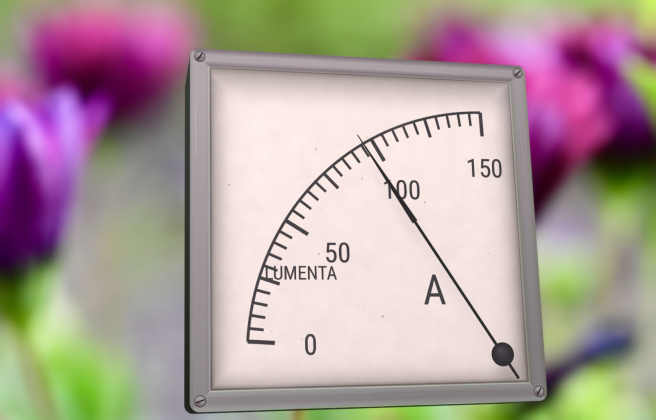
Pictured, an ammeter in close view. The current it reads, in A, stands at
95 A
